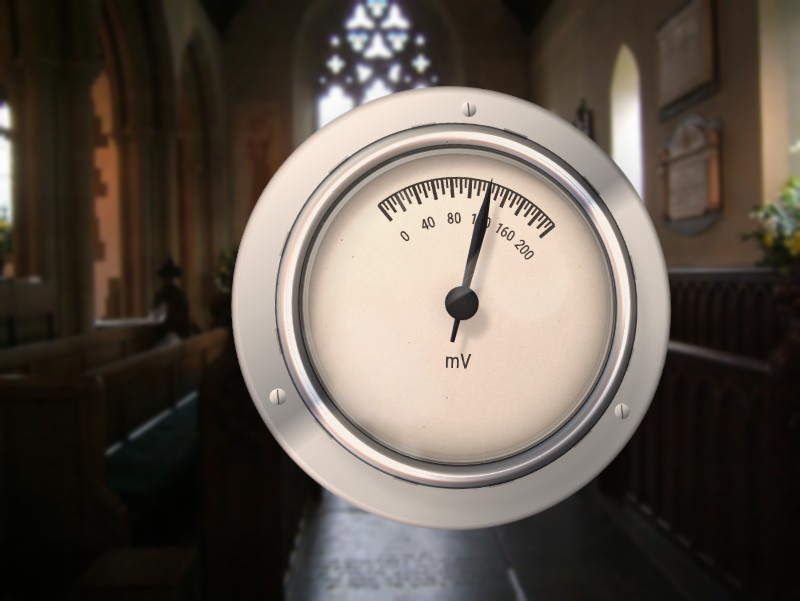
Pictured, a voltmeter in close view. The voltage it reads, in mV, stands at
120 mV
